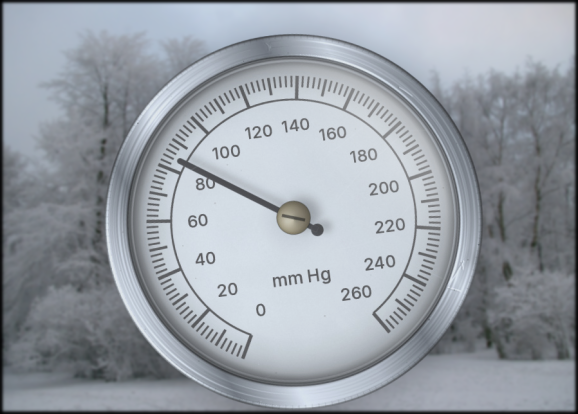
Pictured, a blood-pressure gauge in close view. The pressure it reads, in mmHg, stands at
84 mmHg
